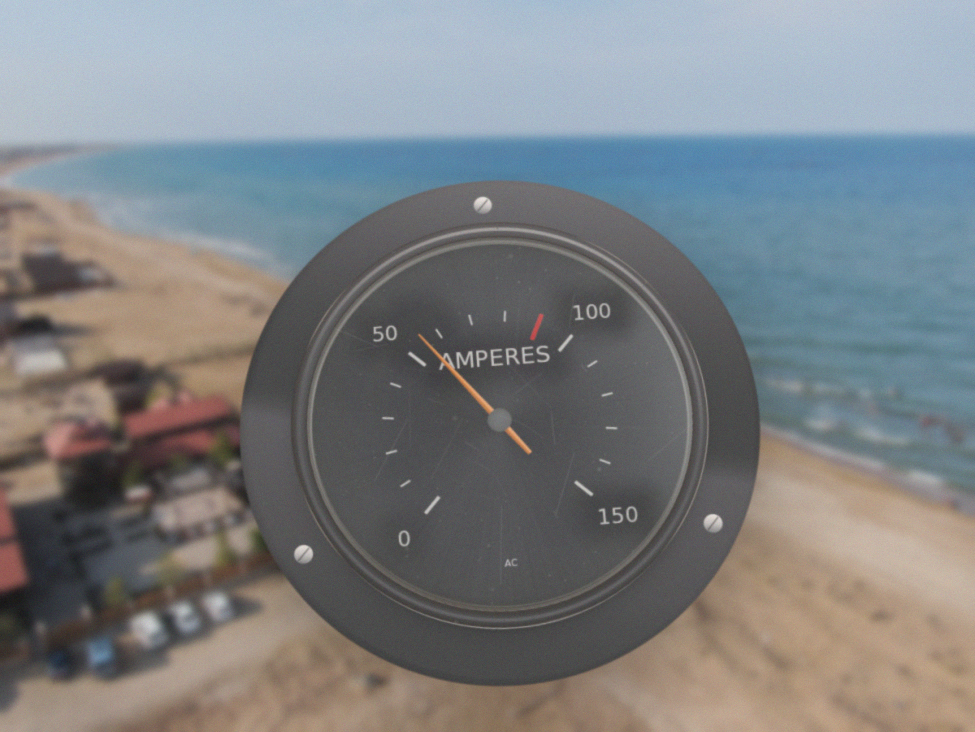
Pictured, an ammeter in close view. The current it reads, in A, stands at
55 A
